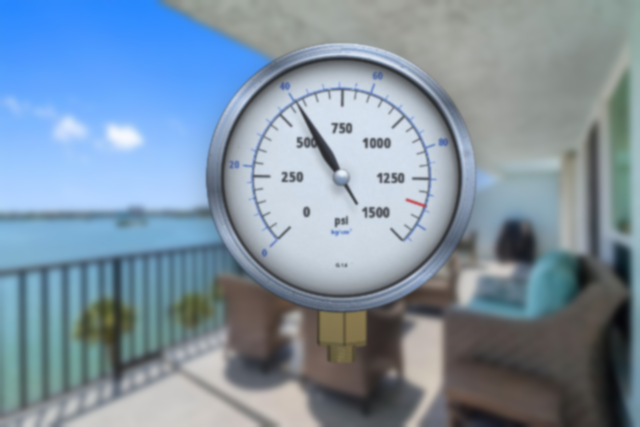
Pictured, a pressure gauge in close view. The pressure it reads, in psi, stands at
575 psi
